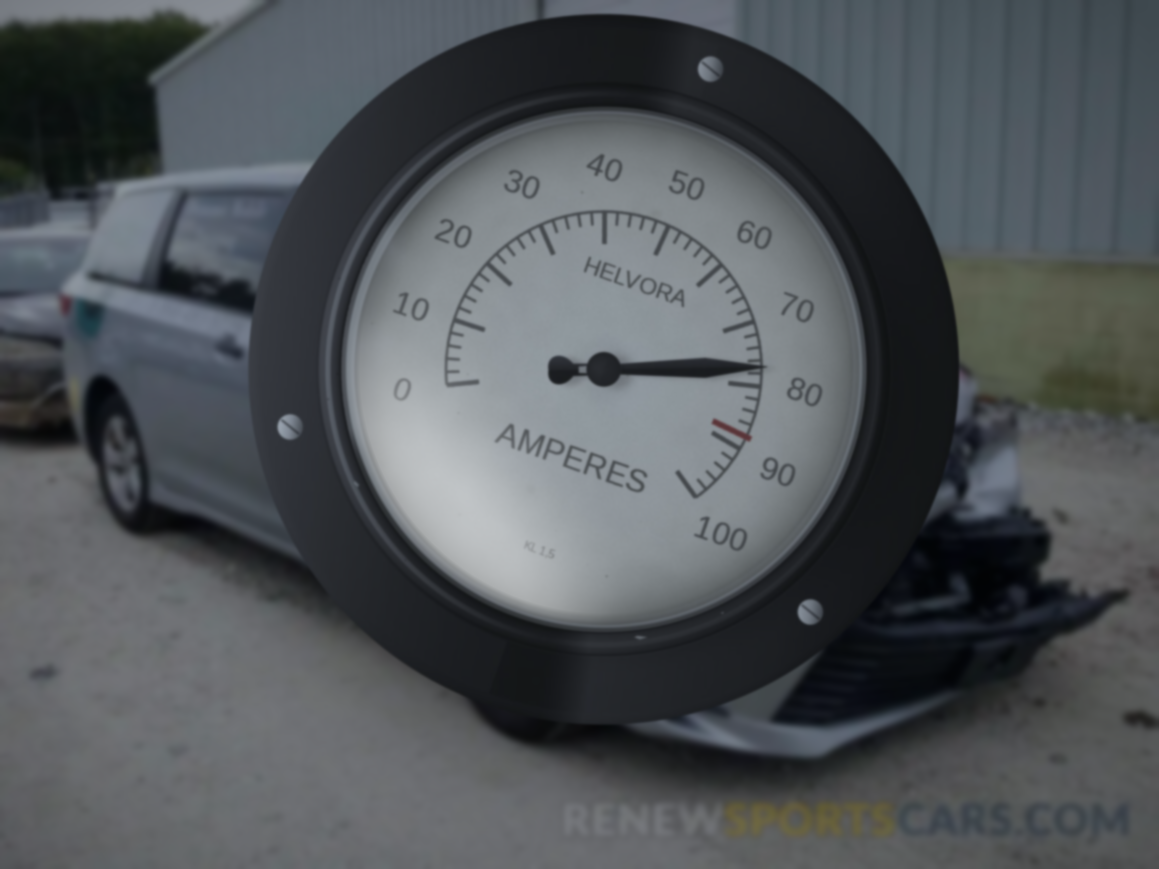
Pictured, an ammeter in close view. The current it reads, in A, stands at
77 A
